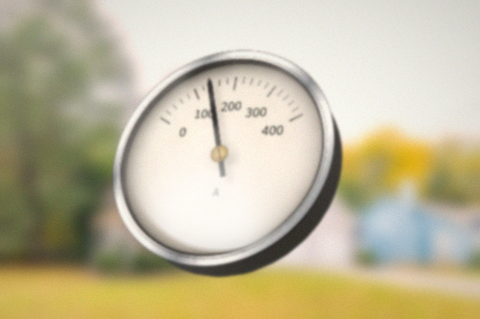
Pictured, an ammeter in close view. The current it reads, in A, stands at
140 A
